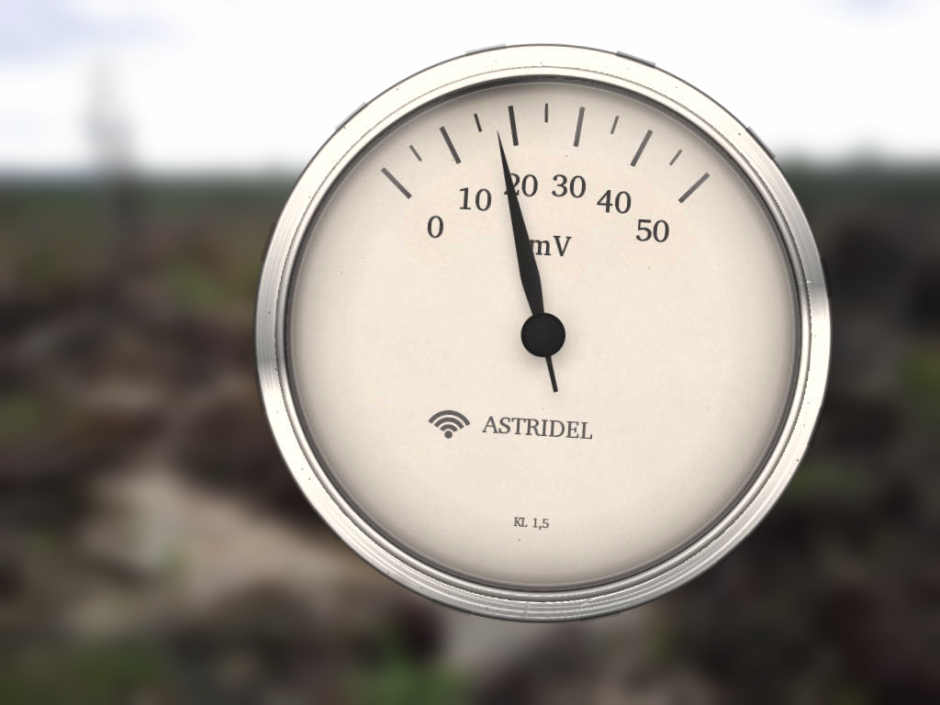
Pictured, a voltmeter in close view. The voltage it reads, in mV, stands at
17.5 mV
